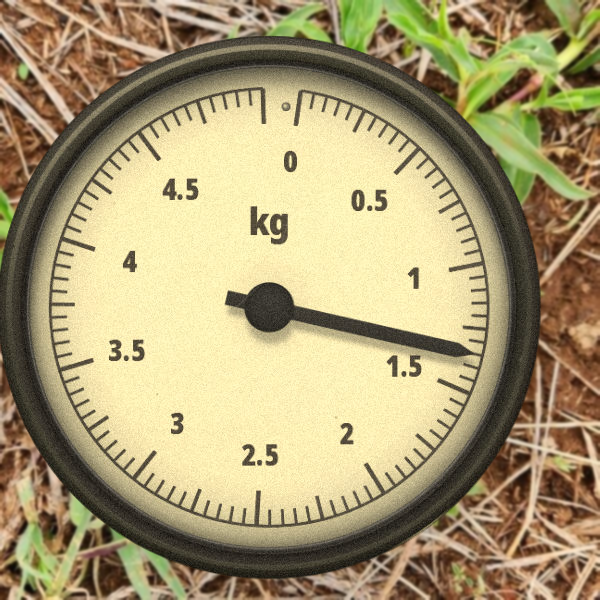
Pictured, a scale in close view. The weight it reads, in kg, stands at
1.35 kg
